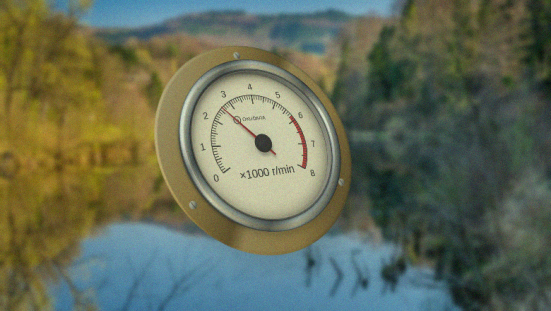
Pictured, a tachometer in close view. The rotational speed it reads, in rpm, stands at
2500 rpm
